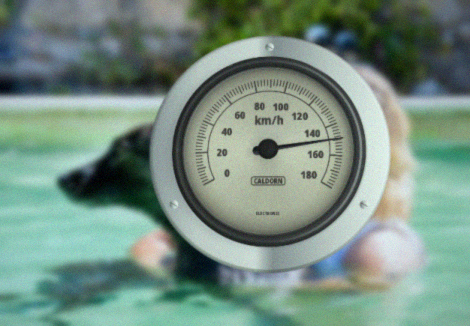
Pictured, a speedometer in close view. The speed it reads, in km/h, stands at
150 km/h
